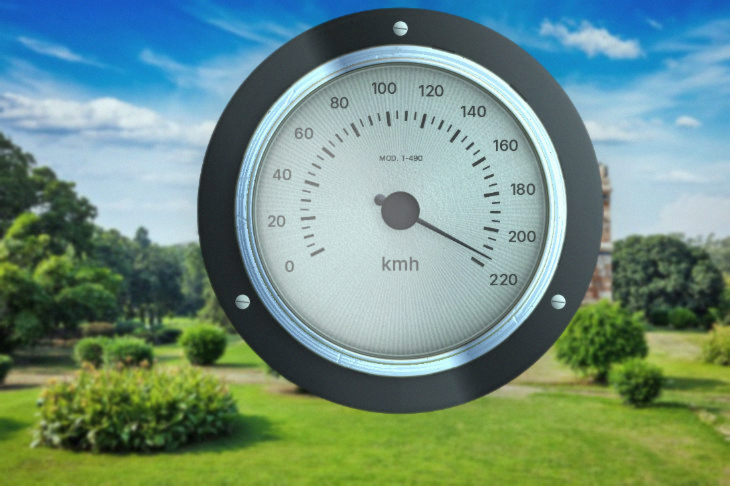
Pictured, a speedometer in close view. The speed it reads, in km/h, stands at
215 km/h
